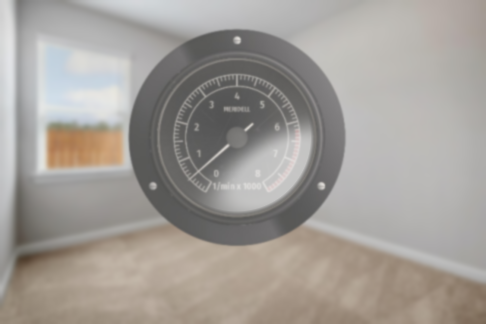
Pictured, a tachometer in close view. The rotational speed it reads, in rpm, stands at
500 rpm
